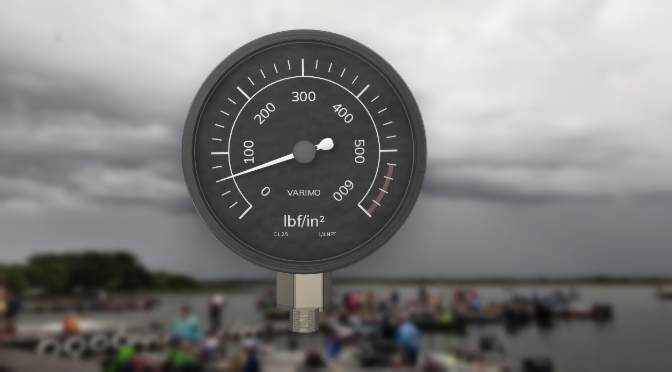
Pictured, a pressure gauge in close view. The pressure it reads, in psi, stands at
60 psi
